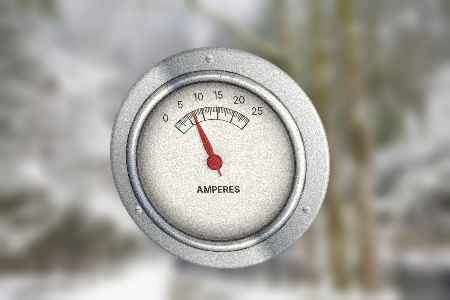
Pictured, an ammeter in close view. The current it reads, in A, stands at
7.5 A
